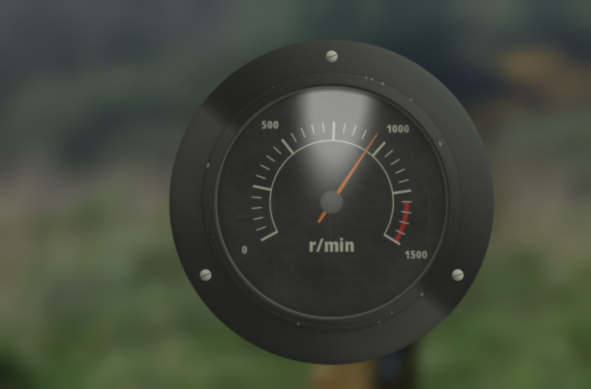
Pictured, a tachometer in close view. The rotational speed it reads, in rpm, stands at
950 rpm
